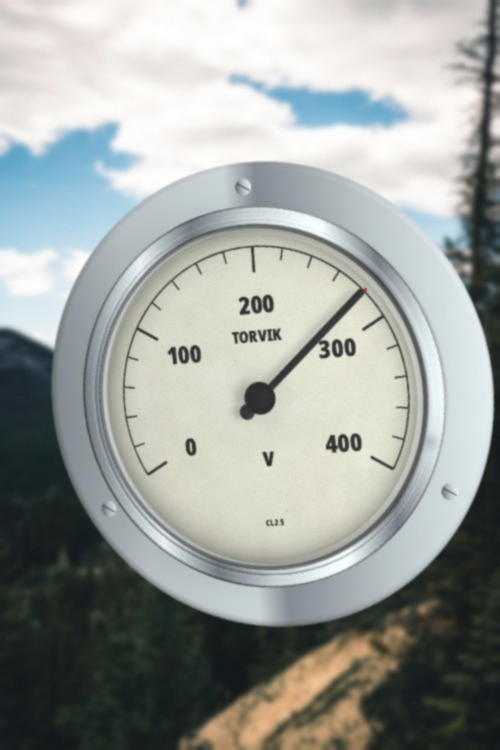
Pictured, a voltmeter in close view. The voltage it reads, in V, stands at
280 V
